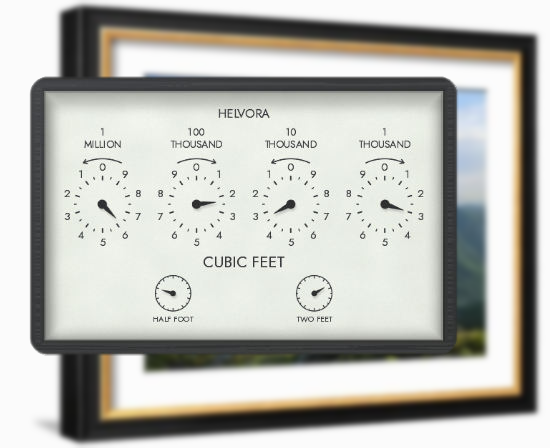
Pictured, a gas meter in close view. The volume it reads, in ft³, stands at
623300 ft³
